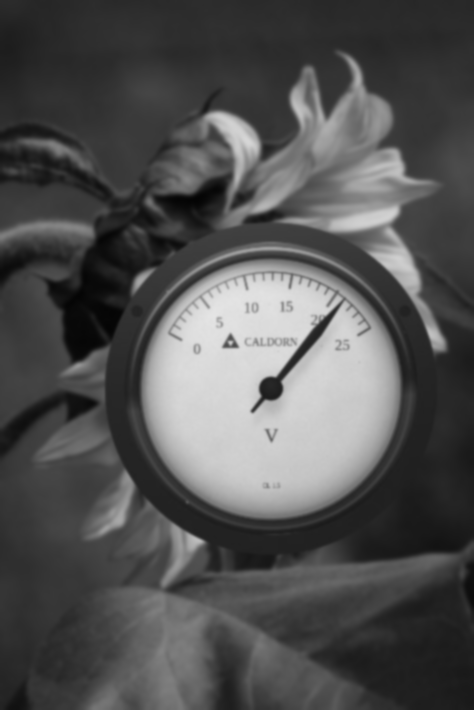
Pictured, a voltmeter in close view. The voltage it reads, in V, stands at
21 V
